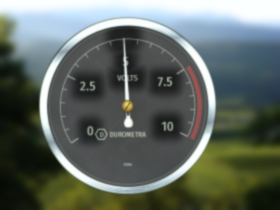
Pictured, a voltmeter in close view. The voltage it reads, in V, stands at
5 V
